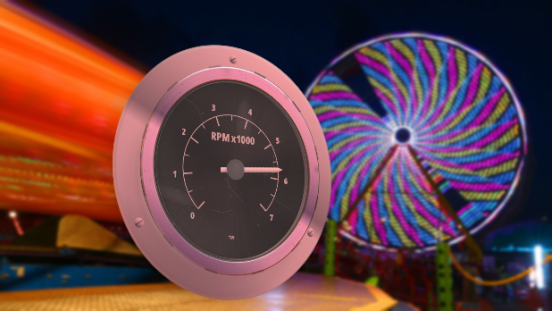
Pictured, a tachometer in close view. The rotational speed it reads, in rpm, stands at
5750 rpm
